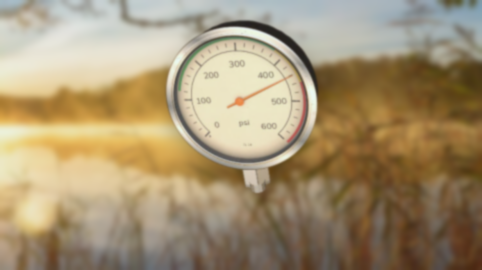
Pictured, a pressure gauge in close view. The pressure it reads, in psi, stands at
440 psi
